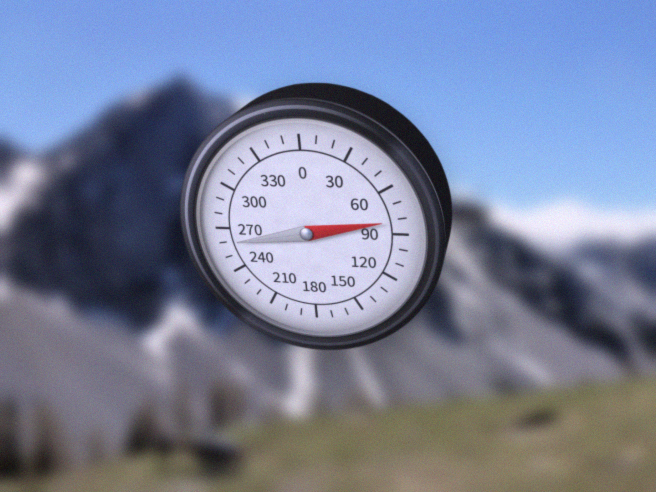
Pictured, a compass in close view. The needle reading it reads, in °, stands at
80 °
